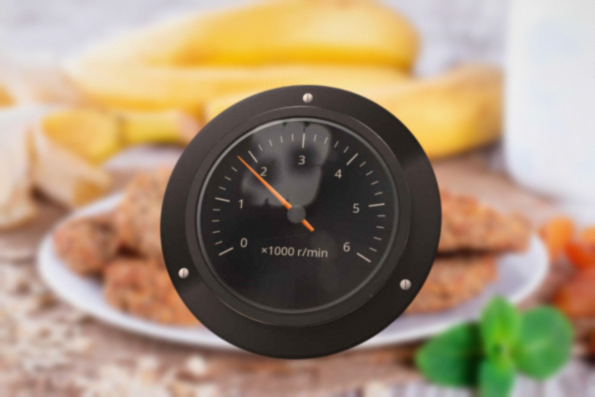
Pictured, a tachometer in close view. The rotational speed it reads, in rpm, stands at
1800 rpm
